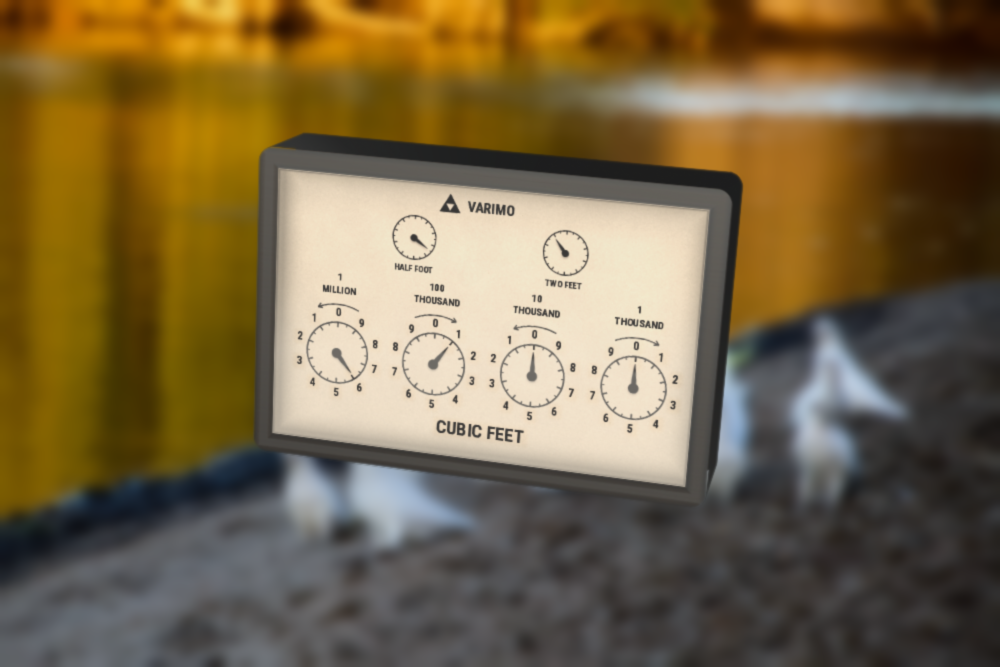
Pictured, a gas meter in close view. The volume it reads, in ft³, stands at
610000 ft³
